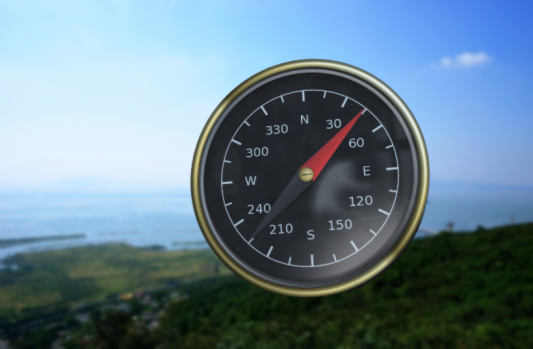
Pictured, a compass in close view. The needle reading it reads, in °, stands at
45 °
